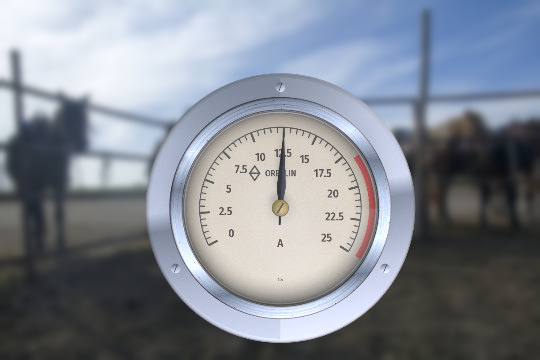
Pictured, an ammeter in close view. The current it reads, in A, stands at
12.5 A
